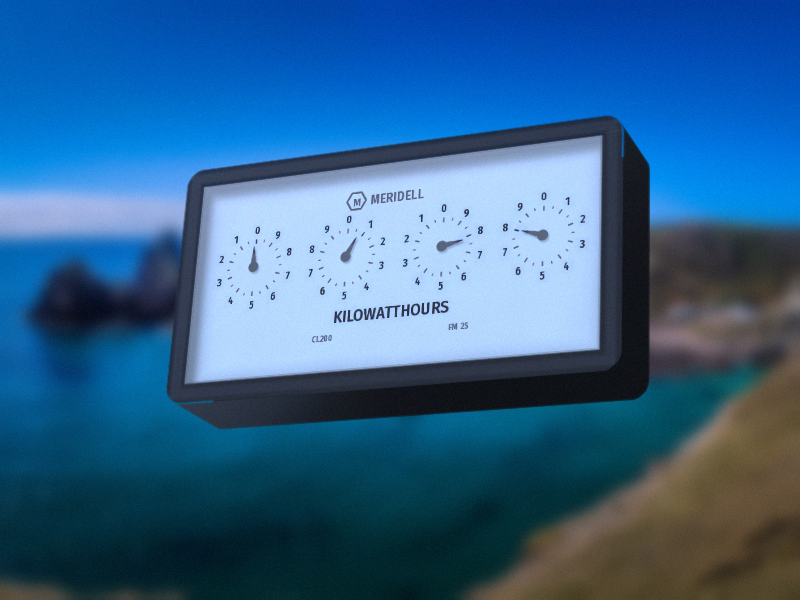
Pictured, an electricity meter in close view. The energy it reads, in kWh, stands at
78 kWh
